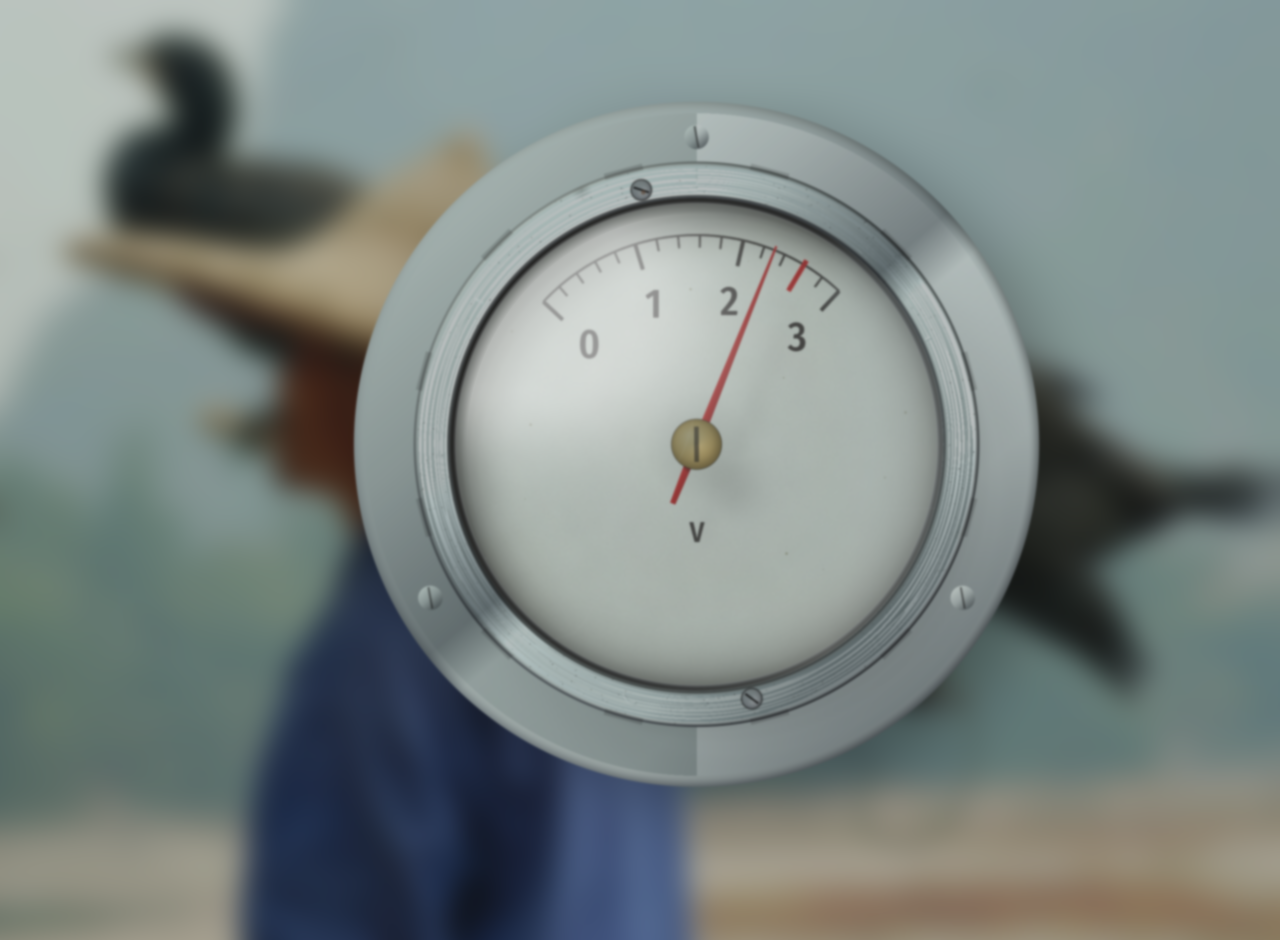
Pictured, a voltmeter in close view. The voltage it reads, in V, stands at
2.3 V
